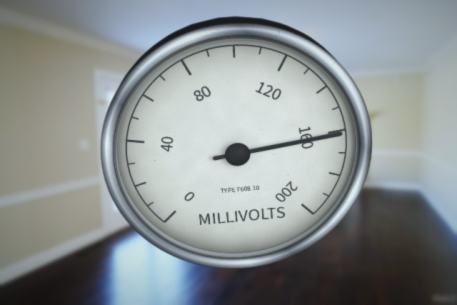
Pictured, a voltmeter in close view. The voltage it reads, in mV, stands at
160 mV
